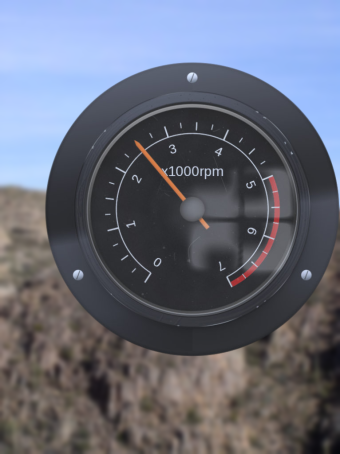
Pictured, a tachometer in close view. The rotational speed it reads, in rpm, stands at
2500 rpm
